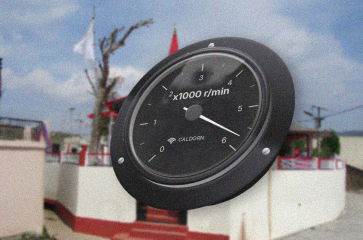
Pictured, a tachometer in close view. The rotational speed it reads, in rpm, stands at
5750 rpm
